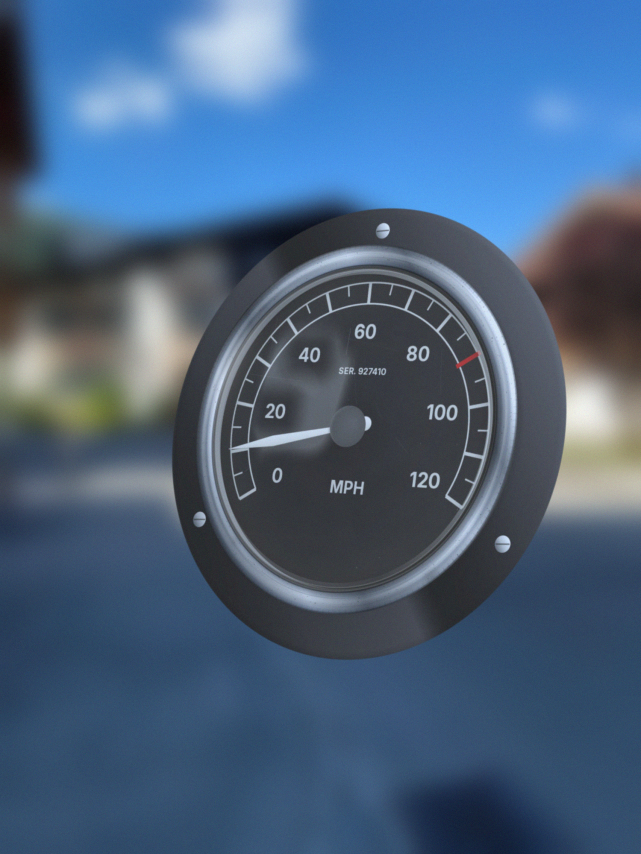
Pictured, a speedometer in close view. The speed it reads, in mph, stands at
10 mph
